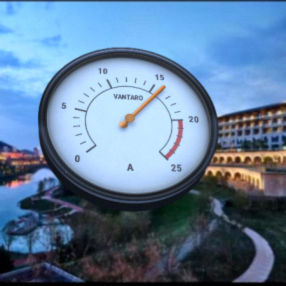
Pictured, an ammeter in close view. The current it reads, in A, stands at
16 A
